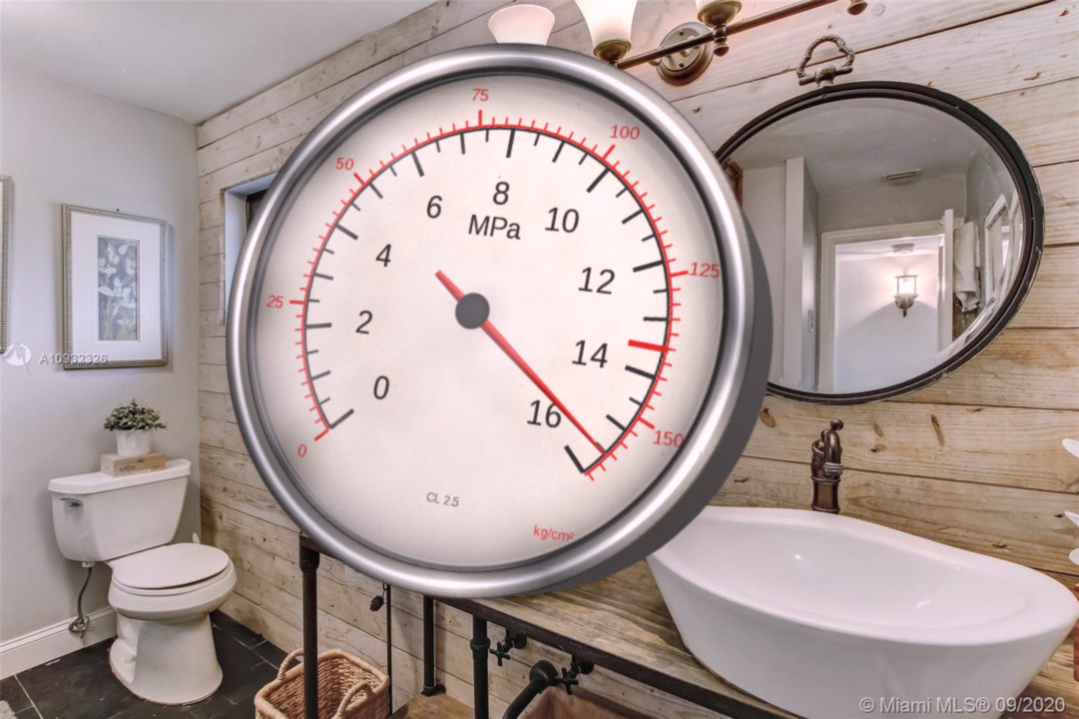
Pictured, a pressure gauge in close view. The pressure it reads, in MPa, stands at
15.5 MPa
